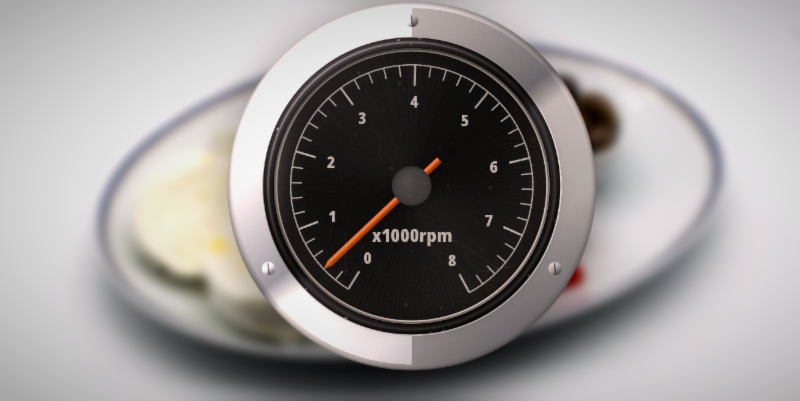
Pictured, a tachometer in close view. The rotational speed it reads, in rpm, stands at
400 rpm
